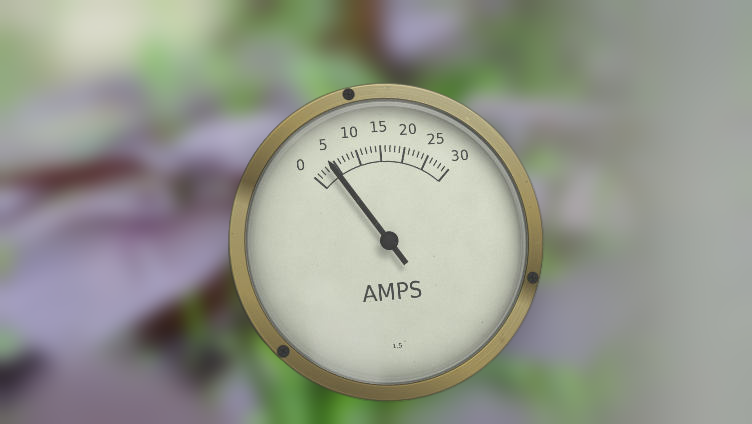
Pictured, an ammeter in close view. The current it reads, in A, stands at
4 A
